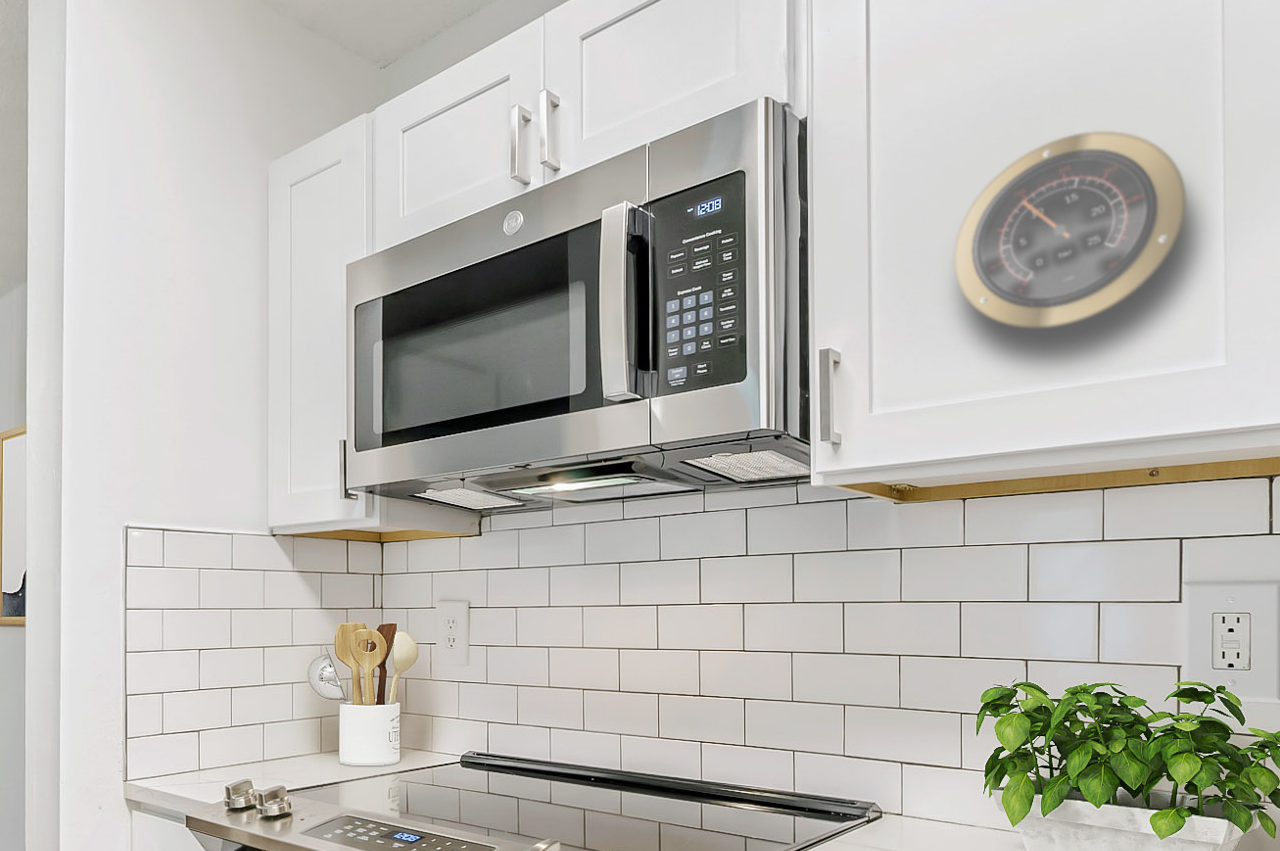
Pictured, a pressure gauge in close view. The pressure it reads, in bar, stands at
10 bar
